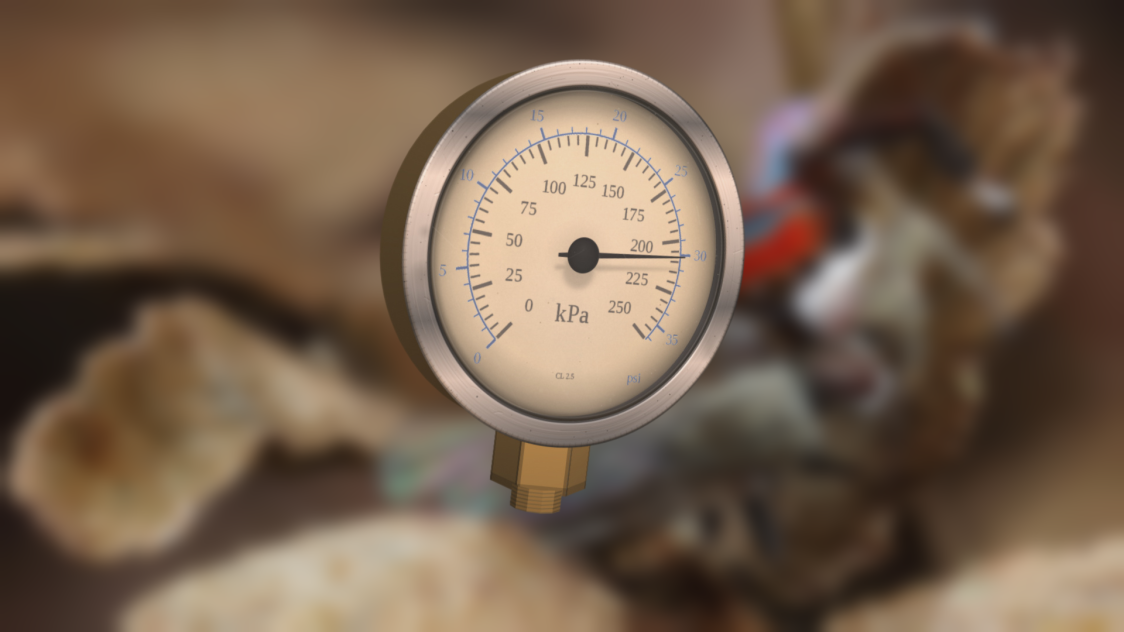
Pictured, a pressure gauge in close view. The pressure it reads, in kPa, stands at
207.5 kPa
